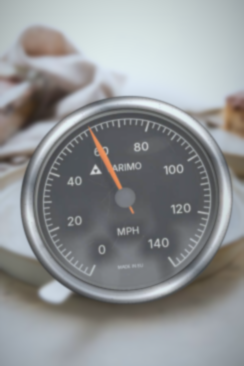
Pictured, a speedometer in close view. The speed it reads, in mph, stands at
60 mph
